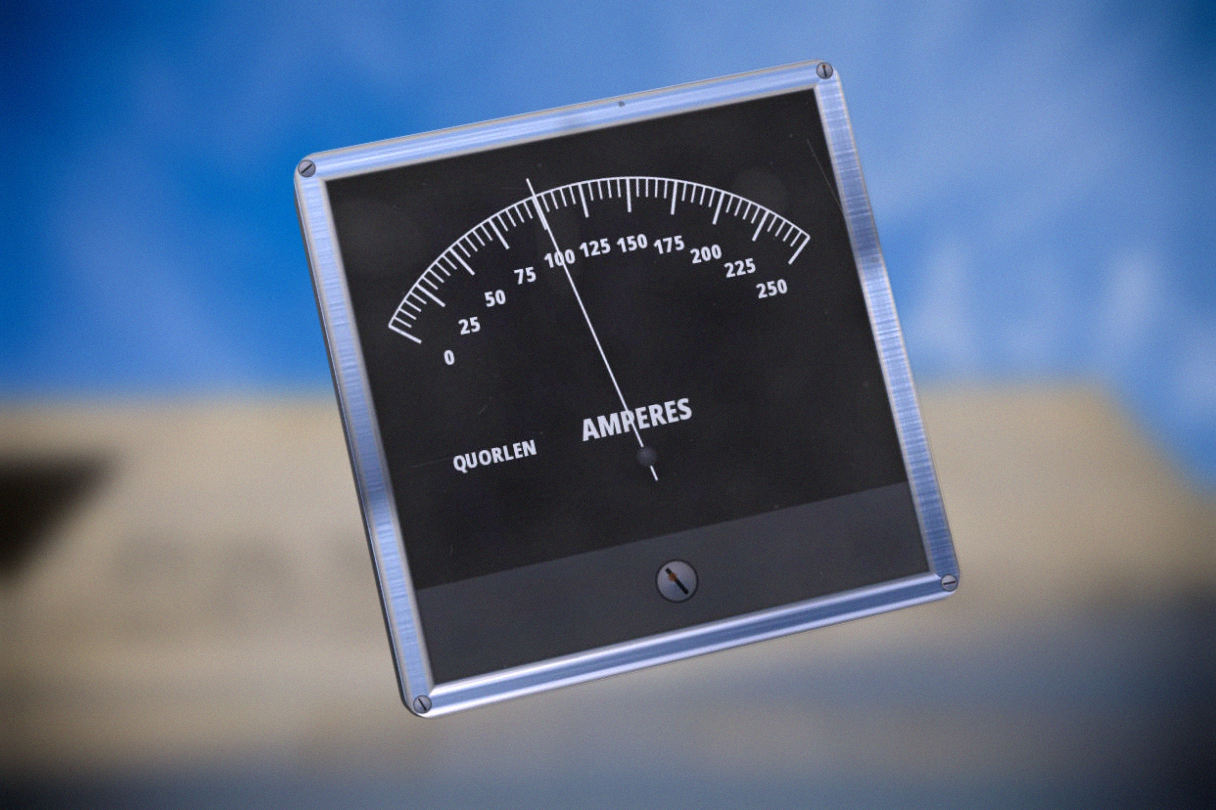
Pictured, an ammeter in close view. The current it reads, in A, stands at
100 A
